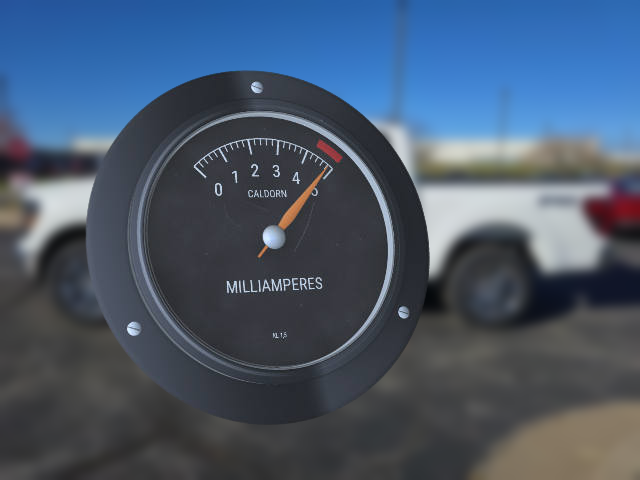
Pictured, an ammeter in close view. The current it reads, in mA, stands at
4.8 mA
